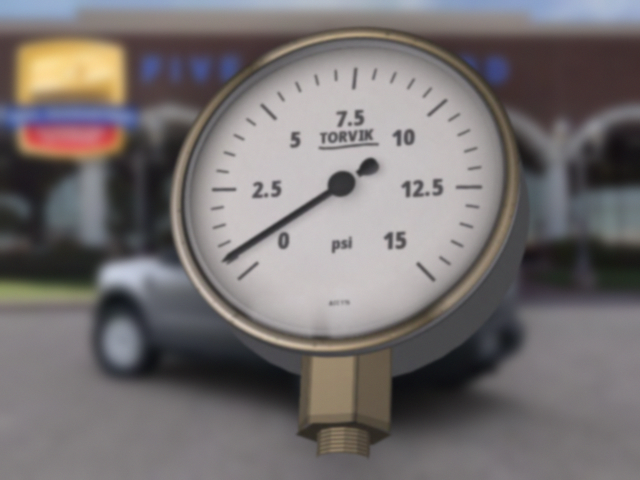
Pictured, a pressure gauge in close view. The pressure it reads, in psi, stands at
0.5 psi
